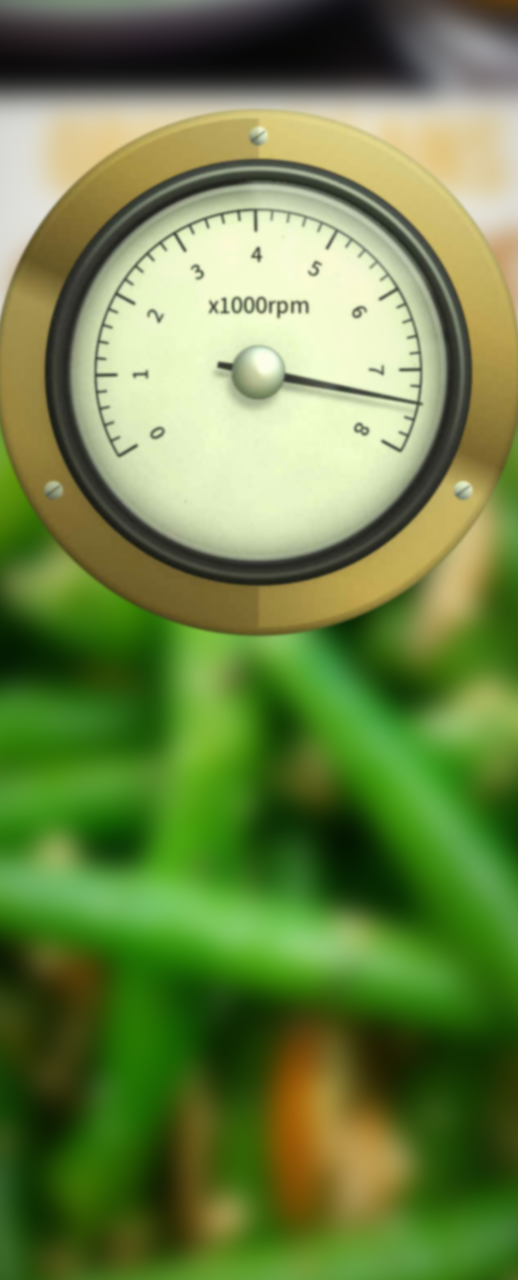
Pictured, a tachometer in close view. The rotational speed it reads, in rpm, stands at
7400 rpm
